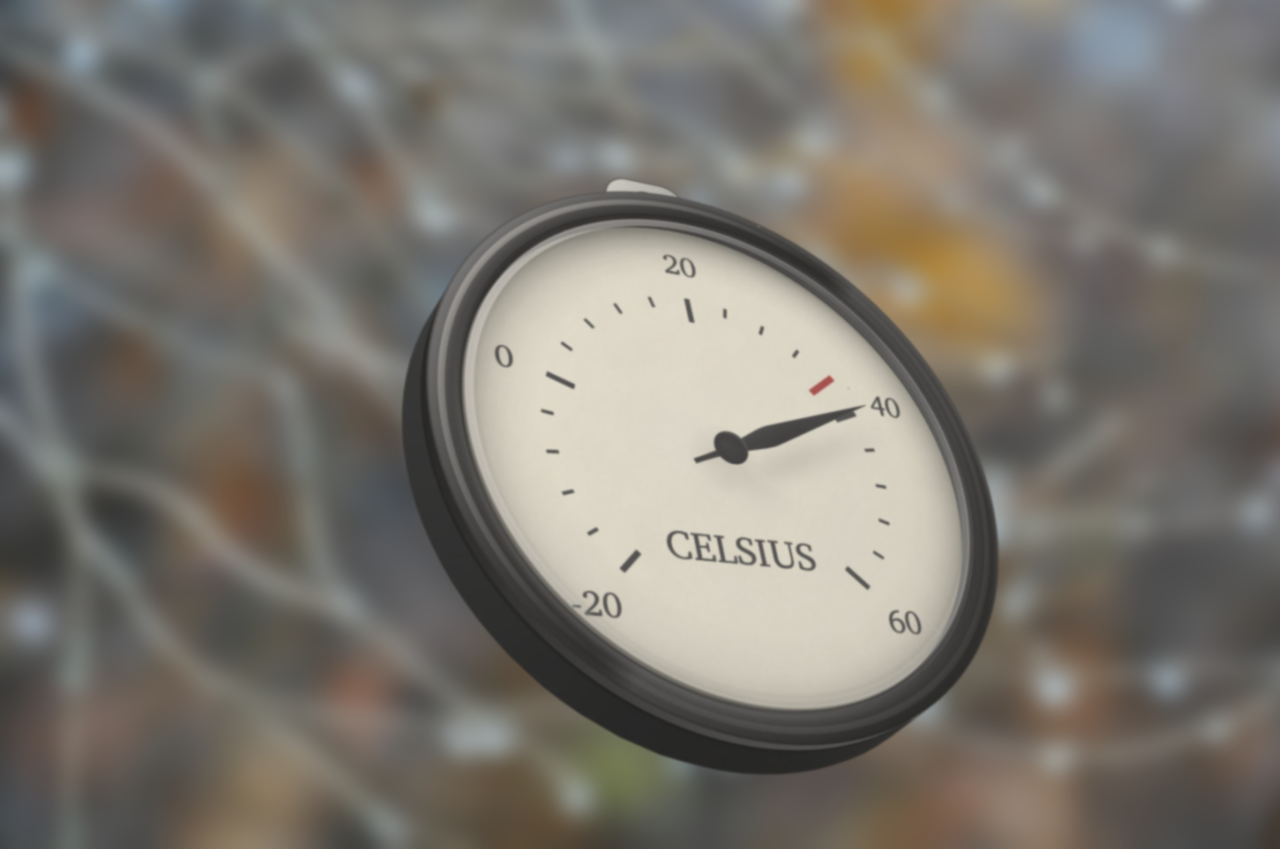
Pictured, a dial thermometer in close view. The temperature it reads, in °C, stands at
40 °C
